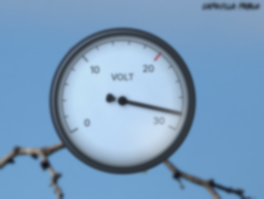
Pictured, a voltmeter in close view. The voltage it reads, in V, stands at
28 V
